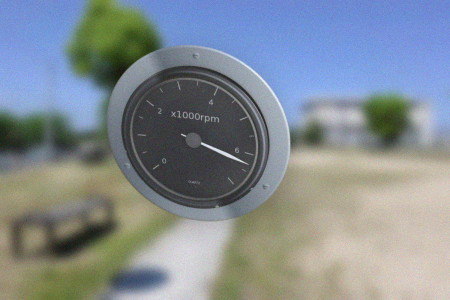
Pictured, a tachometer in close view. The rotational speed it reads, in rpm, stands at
6250 rpm
